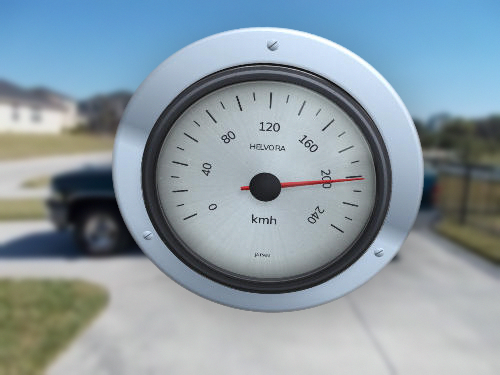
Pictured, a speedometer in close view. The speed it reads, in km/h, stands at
200 km/h
